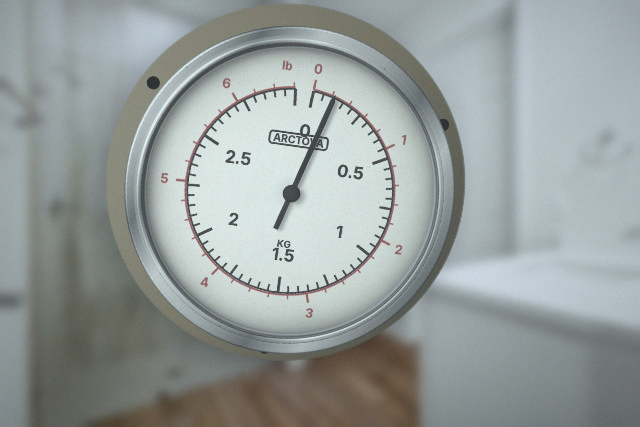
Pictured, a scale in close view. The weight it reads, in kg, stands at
0.1 kg
